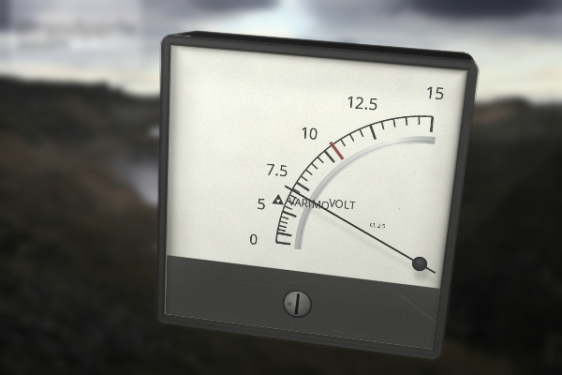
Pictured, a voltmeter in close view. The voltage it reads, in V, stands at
7 V
